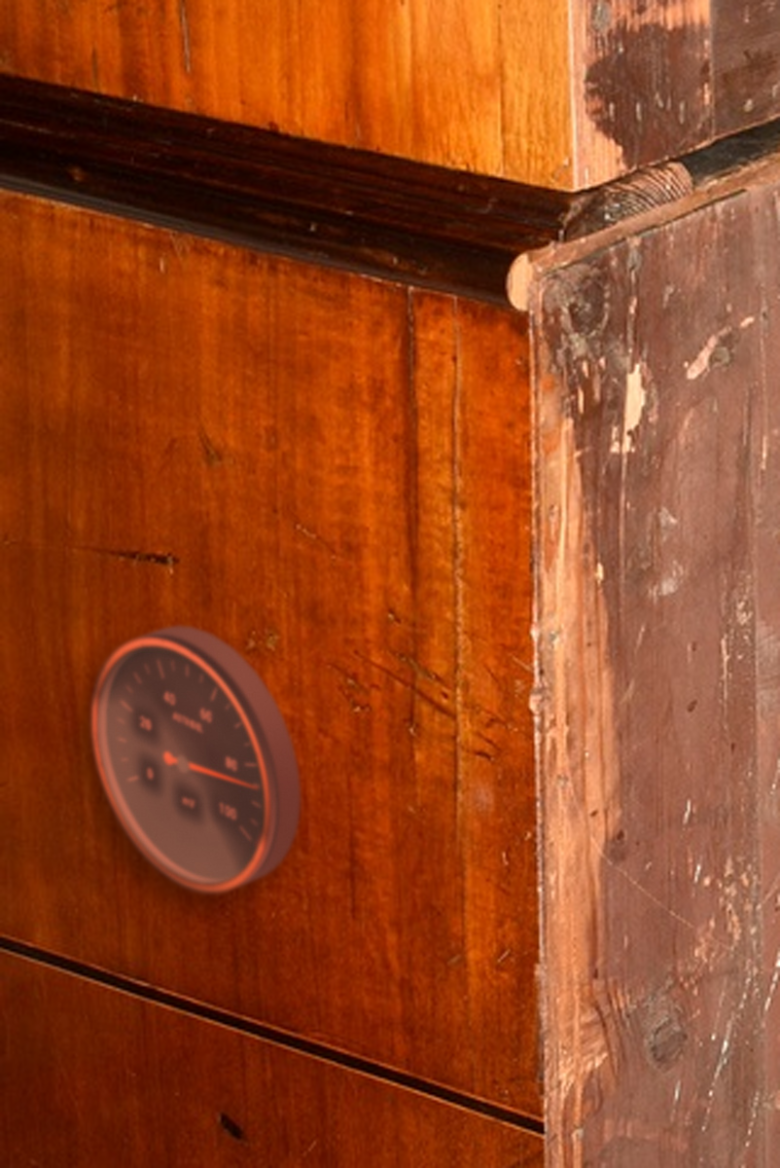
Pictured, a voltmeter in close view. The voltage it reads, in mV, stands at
85 mV
